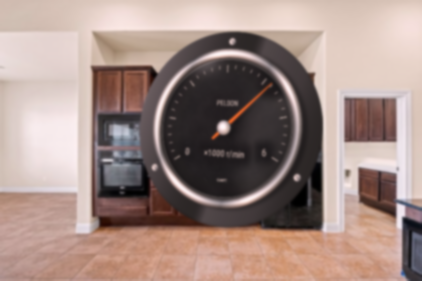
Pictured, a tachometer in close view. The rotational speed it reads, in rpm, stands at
4200 rpm
